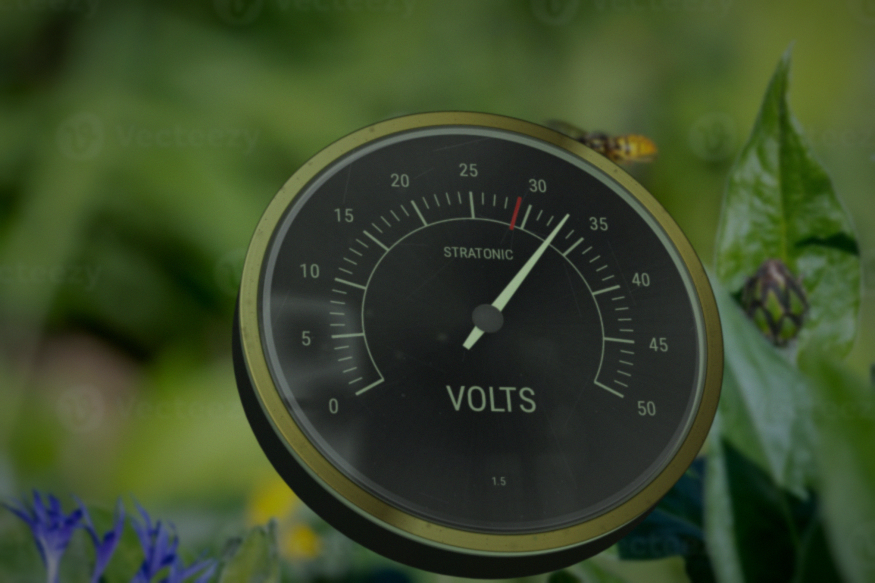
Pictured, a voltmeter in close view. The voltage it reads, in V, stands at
33 V
